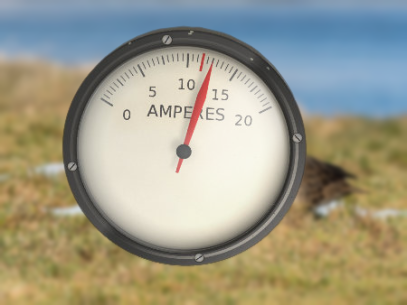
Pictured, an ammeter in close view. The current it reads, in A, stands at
12.5 A
